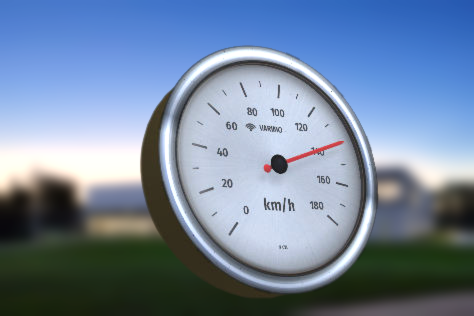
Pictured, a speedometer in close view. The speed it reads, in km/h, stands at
140 km/h
